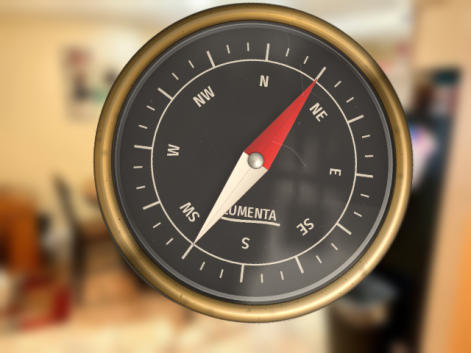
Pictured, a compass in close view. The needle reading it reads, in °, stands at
30 °
